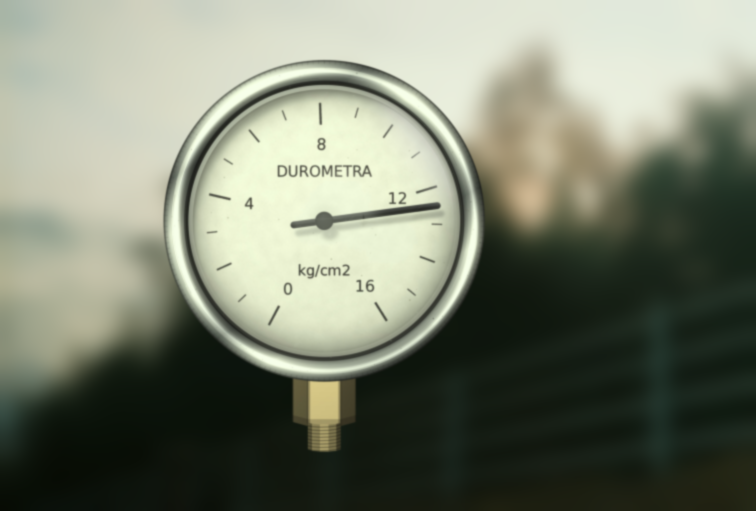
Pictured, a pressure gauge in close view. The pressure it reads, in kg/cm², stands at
12.5 kg/cm²
